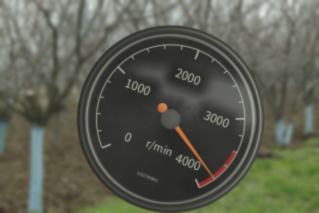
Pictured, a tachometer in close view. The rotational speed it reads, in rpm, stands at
3800 rpm
